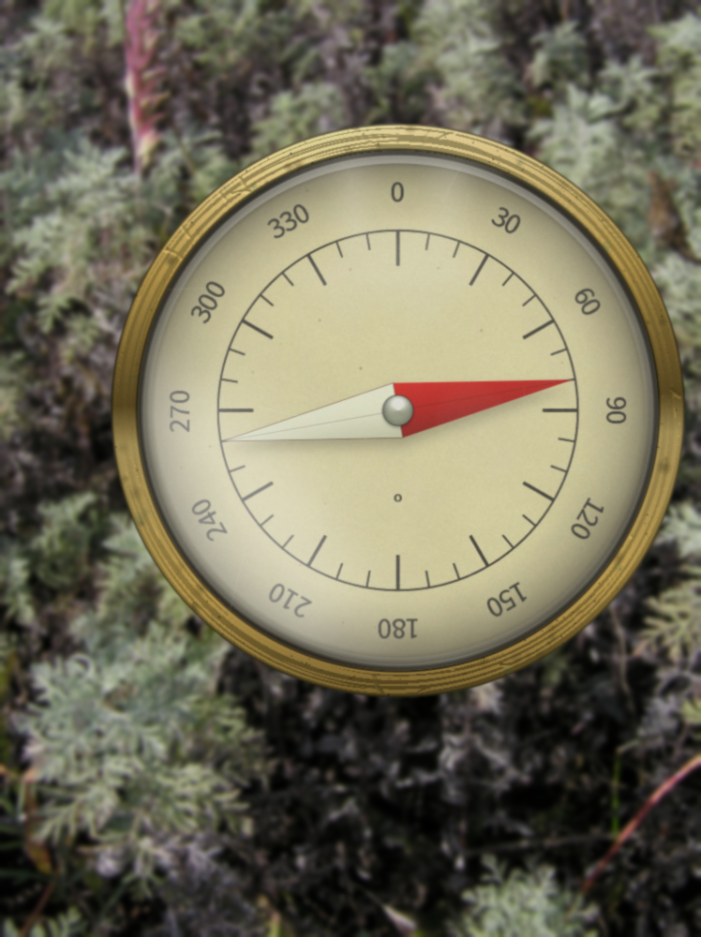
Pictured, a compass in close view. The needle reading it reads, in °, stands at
80 °
